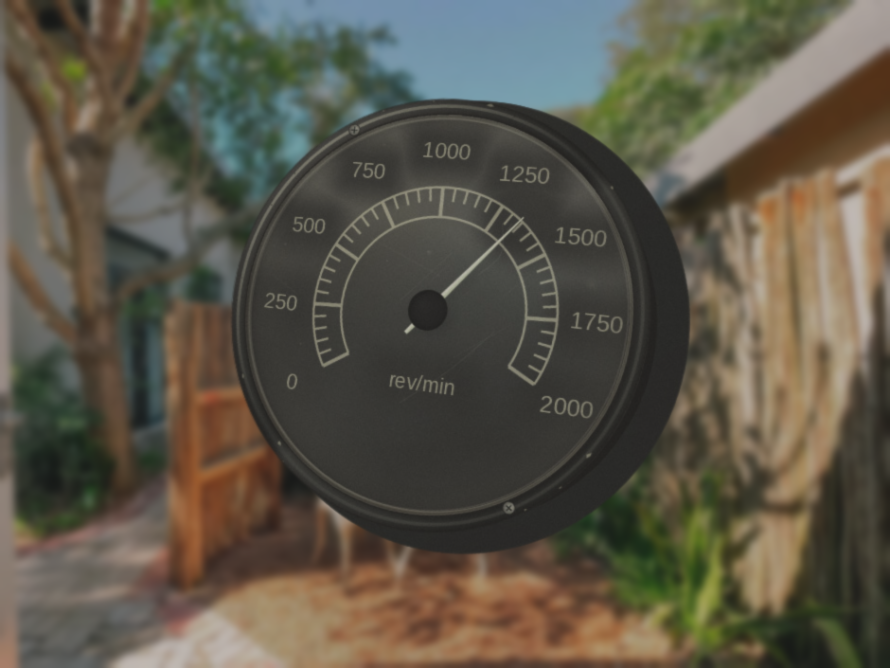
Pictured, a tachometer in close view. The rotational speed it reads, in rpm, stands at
1350 rpm
